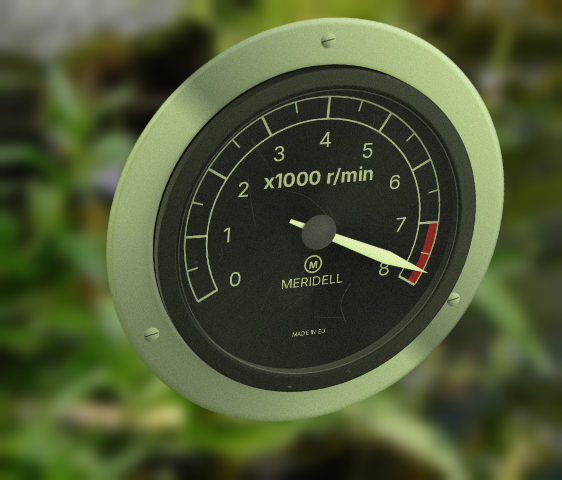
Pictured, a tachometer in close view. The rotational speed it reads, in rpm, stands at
7750 rpm
